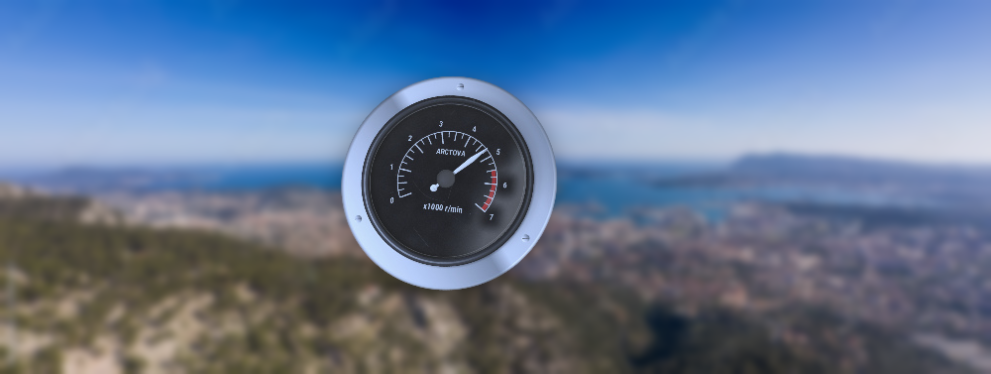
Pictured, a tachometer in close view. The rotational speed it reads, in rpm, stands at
4750 rpm
